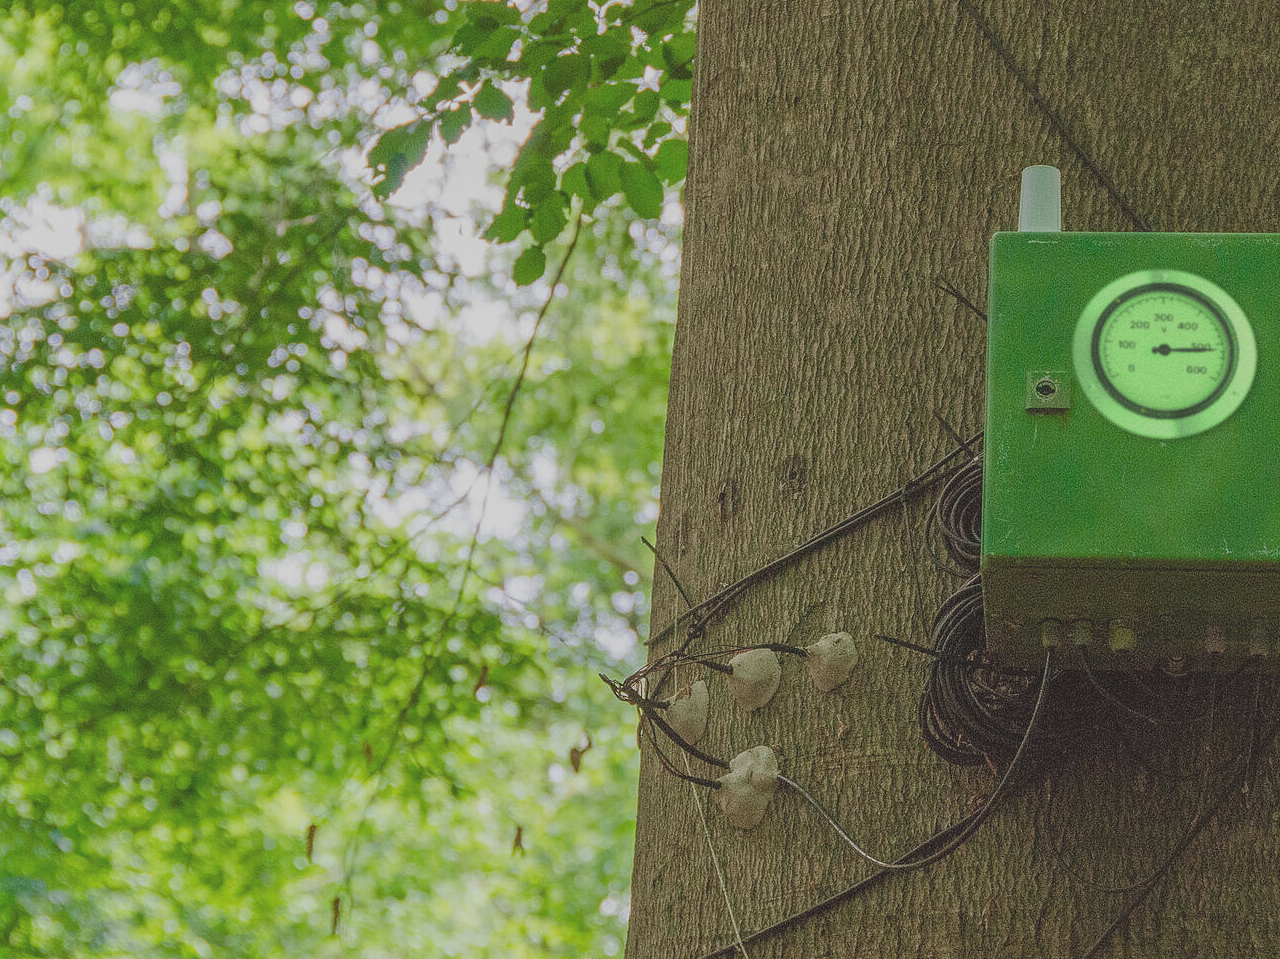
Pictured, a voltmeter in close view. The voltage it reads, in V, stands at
520 V
